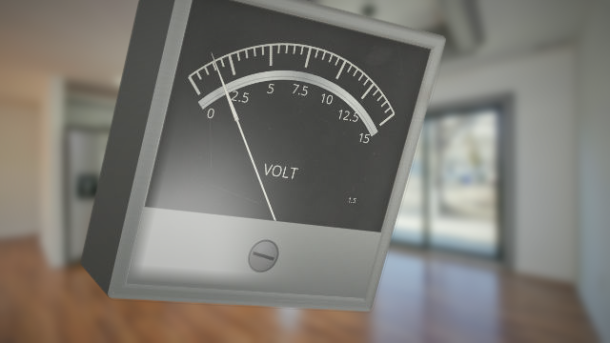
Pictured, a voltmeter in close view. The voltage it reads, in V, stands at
1.5 V
